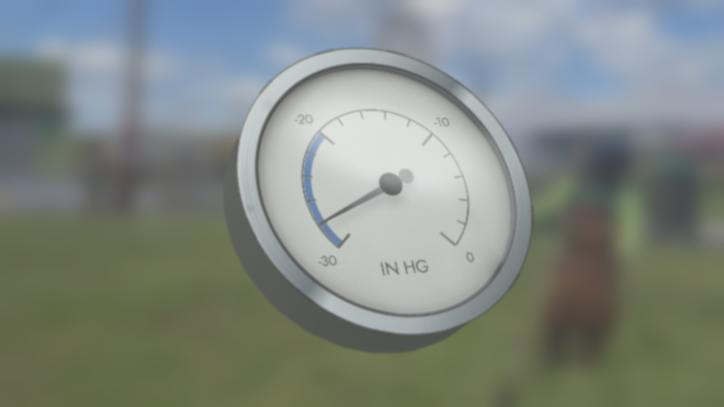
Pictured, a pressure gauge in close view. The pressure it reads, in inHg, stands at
-28 inHg
